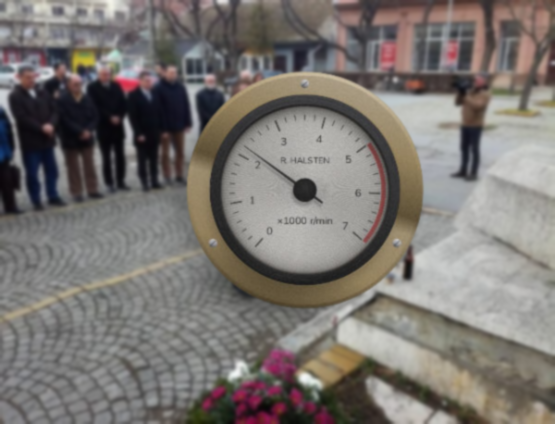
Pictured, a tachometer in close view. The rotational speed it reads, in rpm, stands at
2200 rpm
